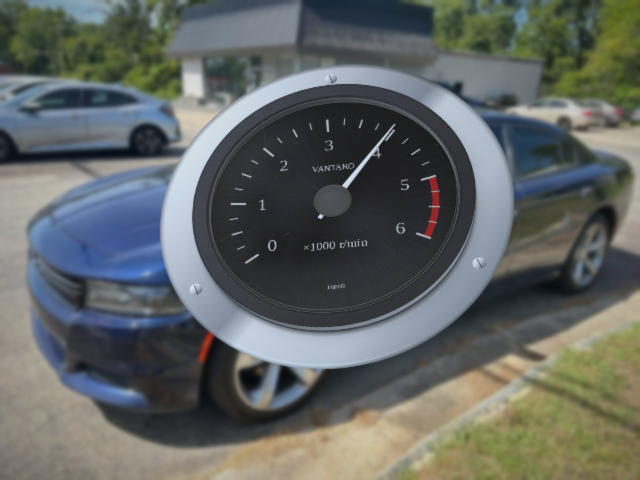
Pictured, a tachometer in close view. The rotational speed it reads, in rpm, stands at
4000 rpm
